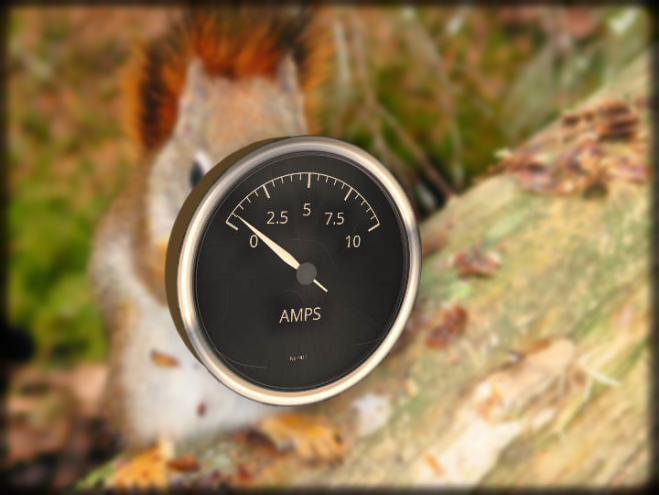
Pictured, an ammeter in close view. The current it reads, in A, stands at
0.5 A
